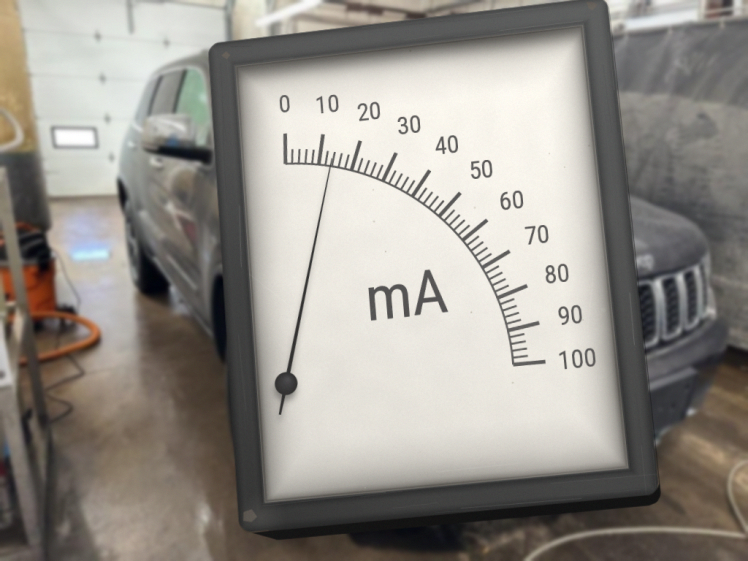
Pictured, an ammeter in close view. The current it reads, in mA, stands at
14 mA
